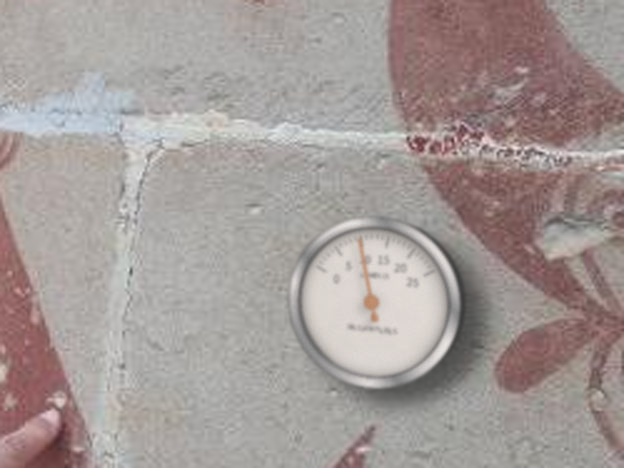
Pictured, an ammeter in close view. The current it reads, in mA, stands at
10 mA
